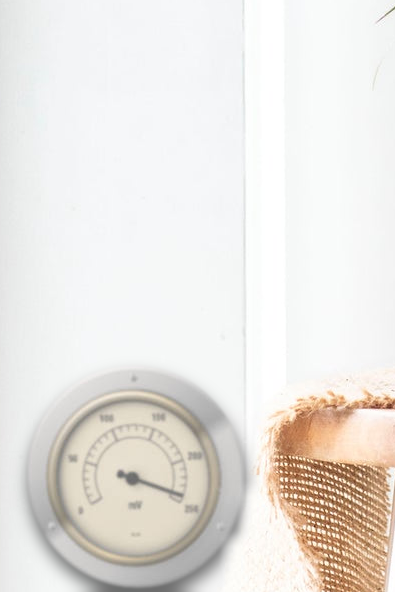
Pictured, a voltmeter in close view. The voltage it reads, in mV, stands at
240 mV
